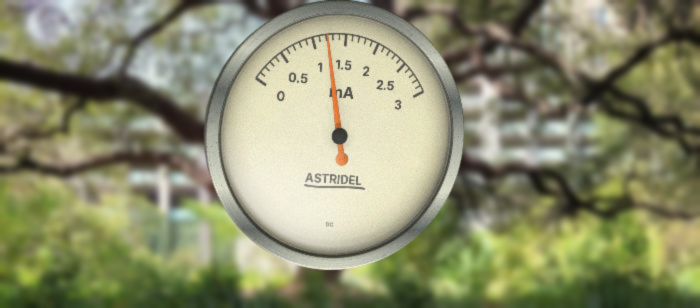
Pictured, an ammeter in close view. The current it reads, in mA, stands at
1.2 mA
